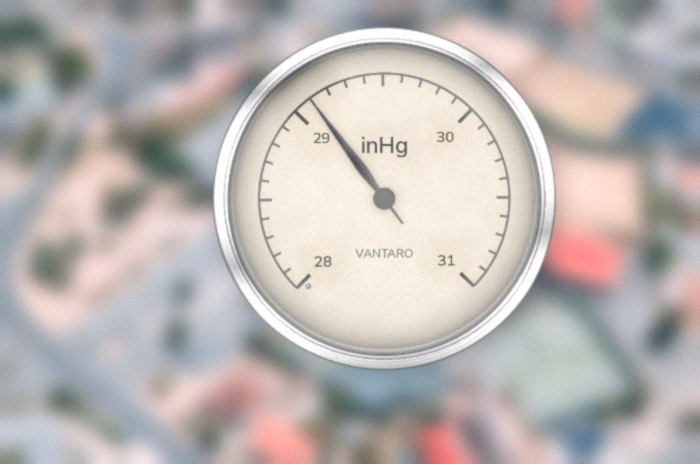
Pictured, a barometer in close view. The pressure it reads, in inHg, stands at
29.1 inHg
